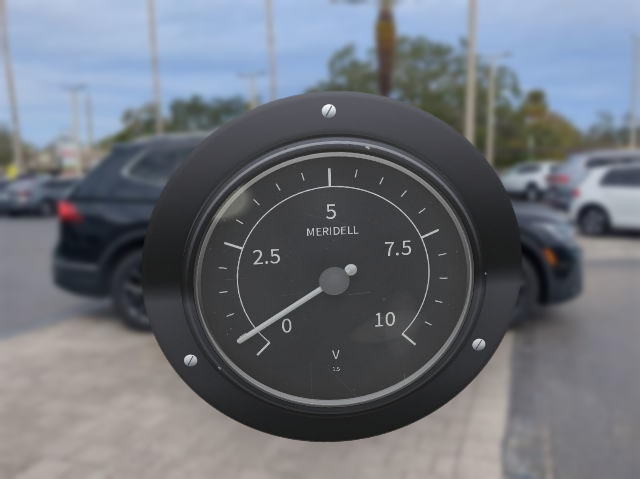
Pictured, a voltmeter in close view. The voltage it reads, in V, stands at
0.5 V
